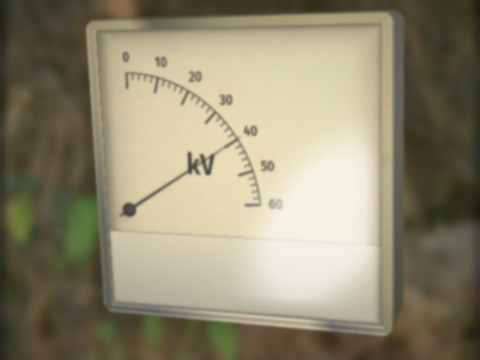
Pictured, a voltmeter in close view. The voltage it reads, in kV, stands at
40 kV
